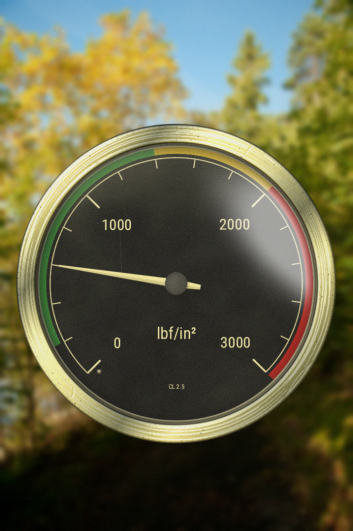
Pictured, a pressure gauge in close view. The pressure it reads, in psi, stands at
600 psi
